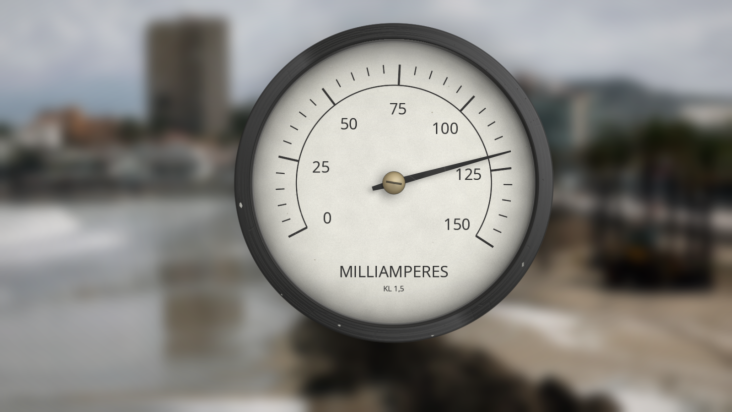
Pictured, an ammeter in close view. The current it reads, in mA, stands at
120 mA
